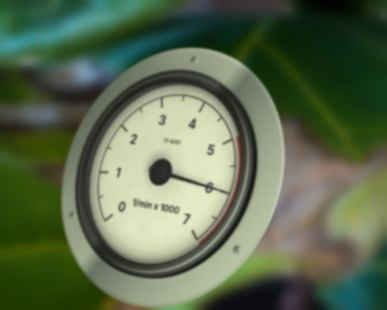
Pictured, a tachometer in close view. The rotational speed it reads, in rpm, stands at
6000 rpm
